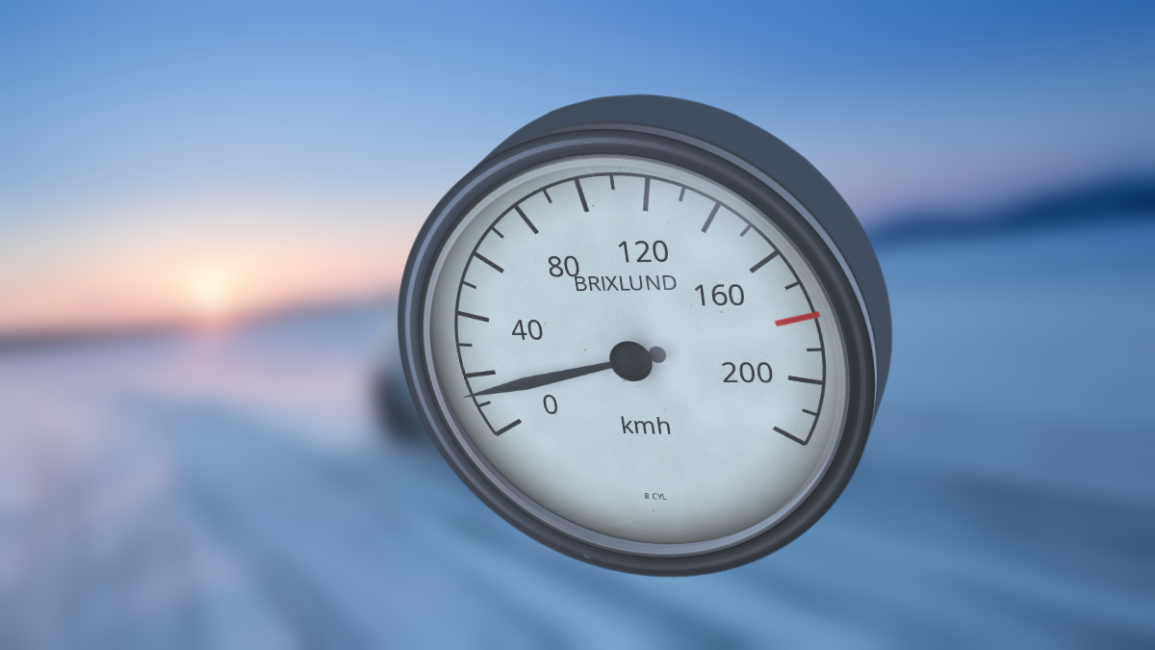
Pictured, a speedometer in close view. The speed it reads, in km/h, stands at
15 km/h
